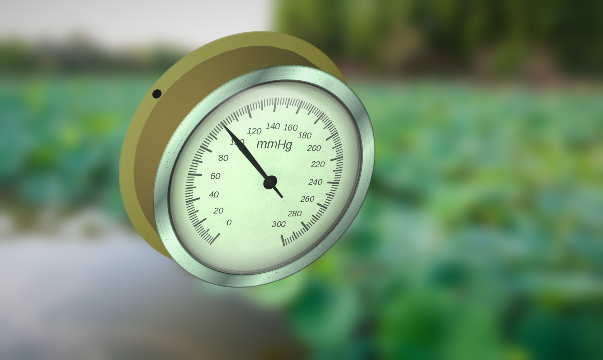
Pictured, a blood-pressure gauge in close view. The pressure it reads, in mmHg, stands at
100 mmHg
